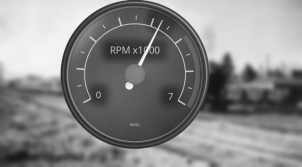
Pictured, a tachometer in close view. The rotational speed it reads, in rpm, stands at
4250 rpm
